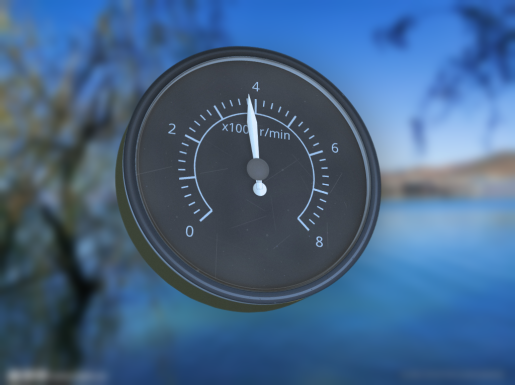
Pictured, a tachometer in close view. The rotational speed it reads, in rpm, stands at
3800 rpm
